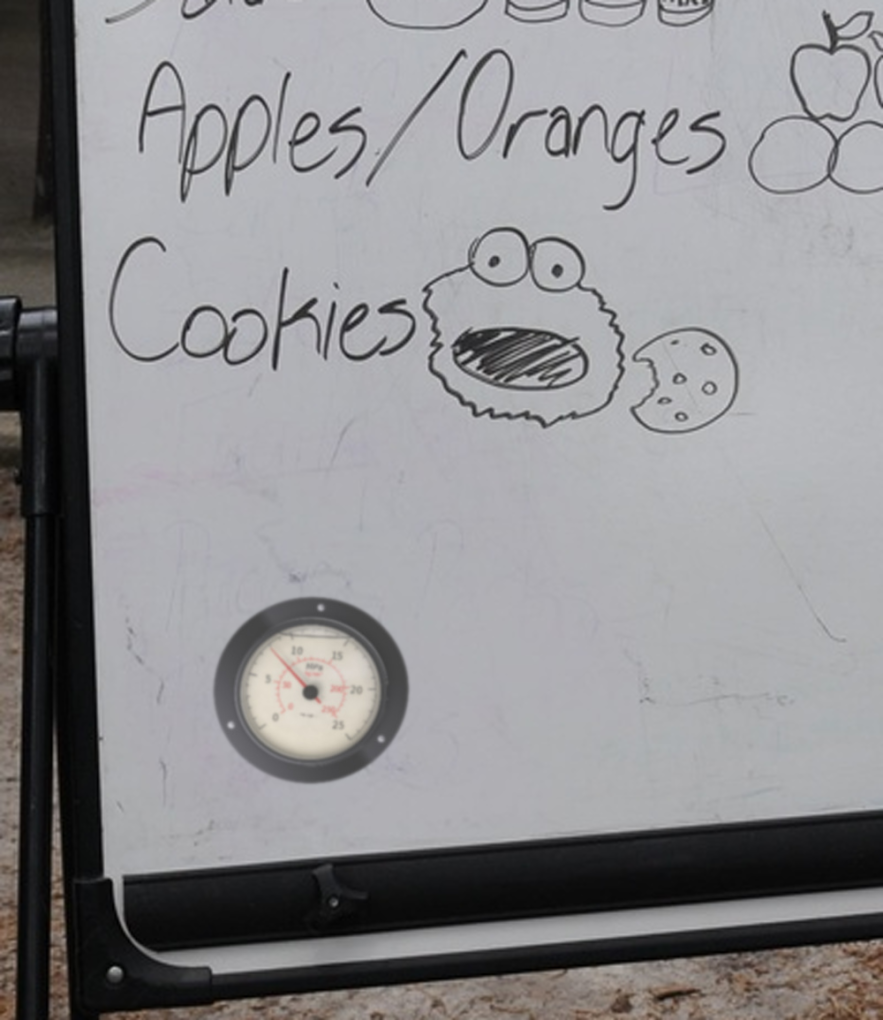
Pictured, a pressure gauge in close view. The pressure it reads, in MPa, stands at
8 MPa
